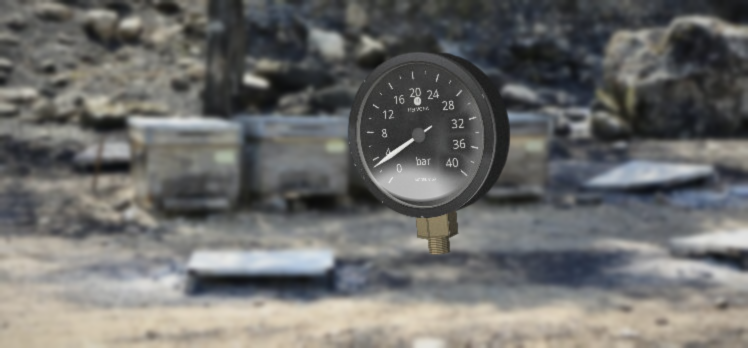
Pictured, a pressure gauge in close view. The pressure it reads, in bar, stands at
3 bar
